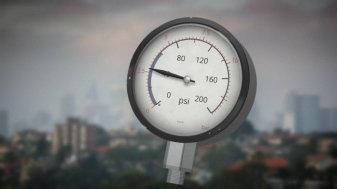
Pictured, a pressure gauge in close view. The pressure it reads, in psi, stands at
40 psi
